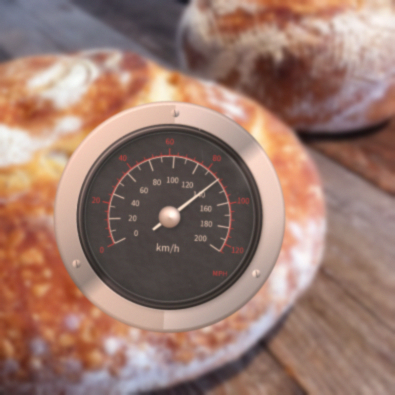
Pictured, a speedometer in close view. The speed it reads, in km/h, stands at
140 km/h
